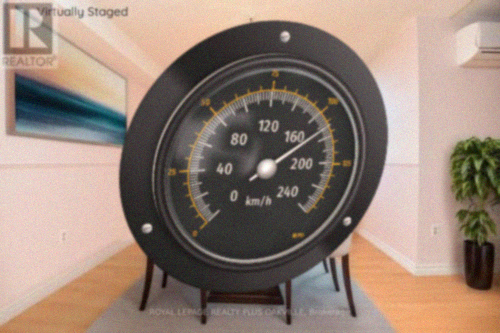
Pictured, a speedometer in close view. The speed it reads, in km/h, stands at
170 km/h
